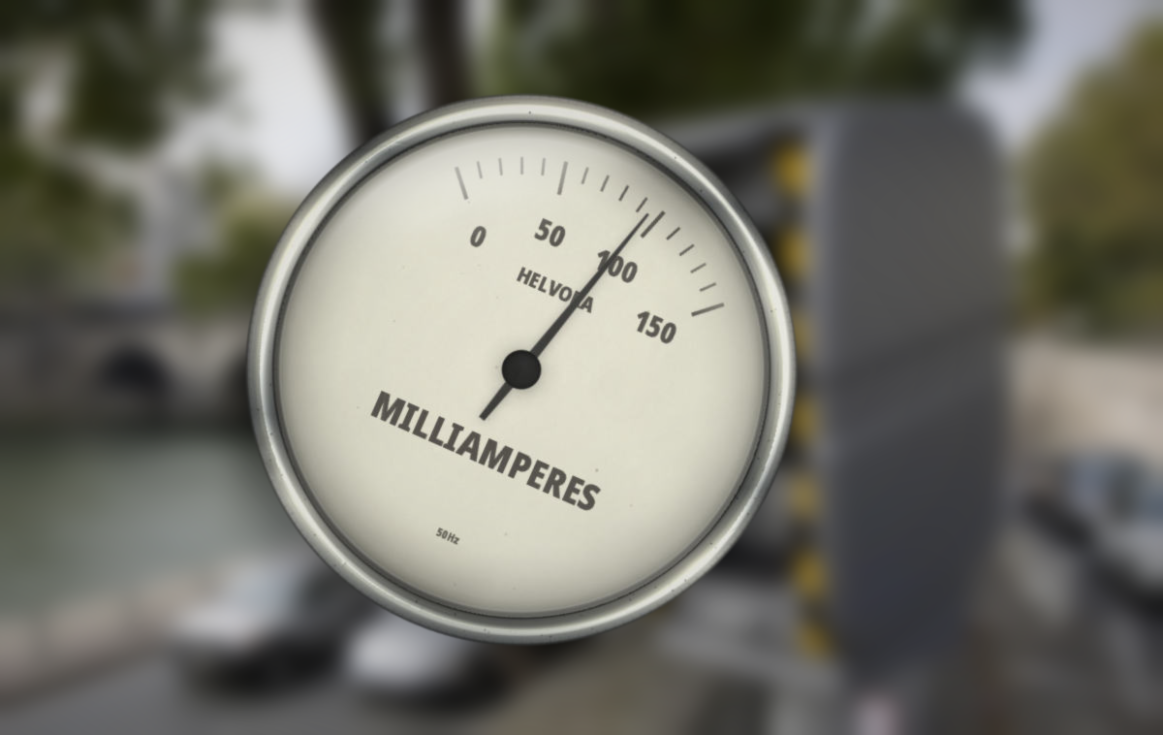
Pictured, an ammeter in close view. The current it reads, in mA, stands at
95 mA
